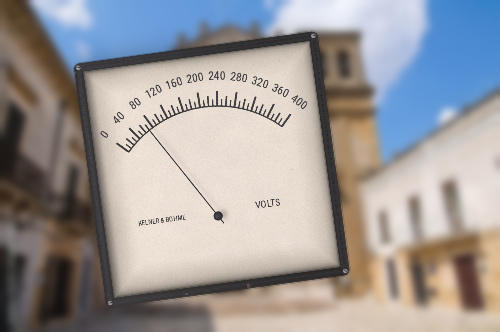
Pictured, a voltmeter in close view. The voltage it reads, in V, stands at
70 V
